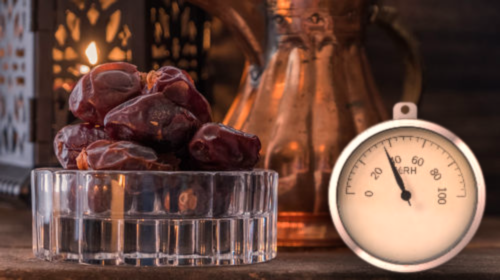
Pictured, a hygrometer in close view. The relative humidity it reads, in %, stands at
36 %
